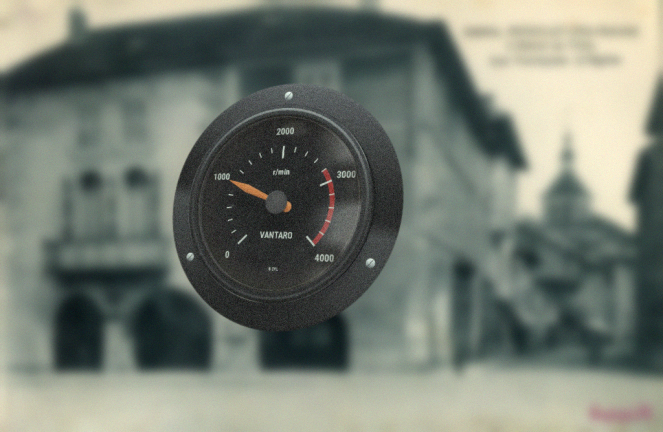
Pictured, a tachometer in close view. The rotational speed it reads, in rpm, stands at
1000 rpm
